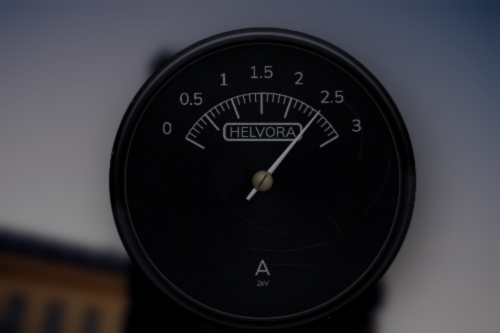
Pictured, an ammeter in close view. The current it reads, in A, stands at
2.5 A
